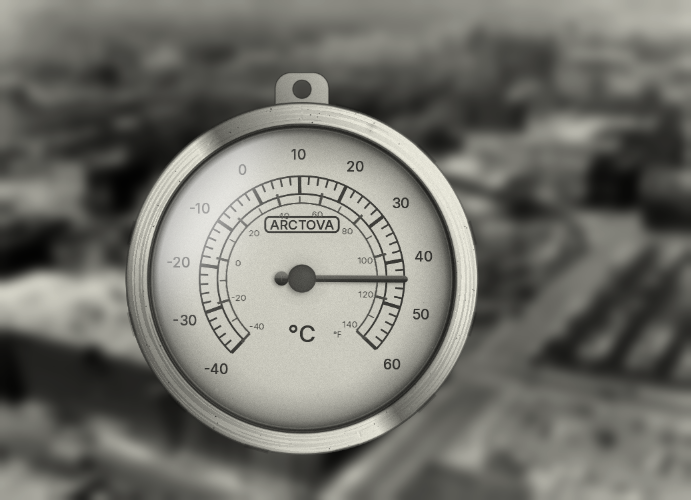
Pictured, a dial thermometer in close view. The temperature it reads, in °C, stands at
44 °C
